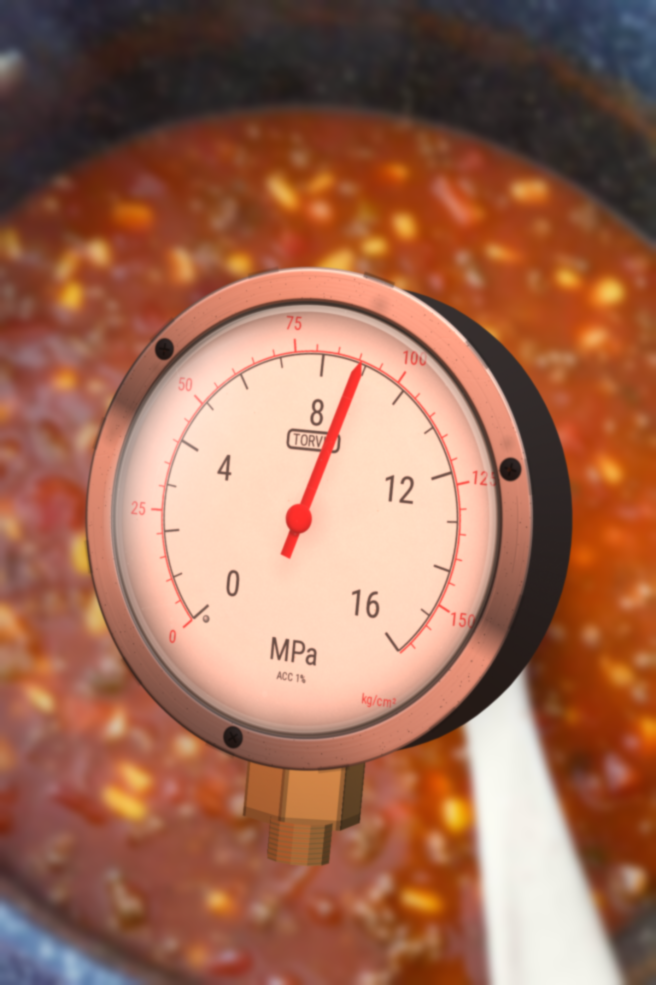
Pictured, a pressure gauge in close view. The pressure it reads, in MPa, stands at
9 MPa
